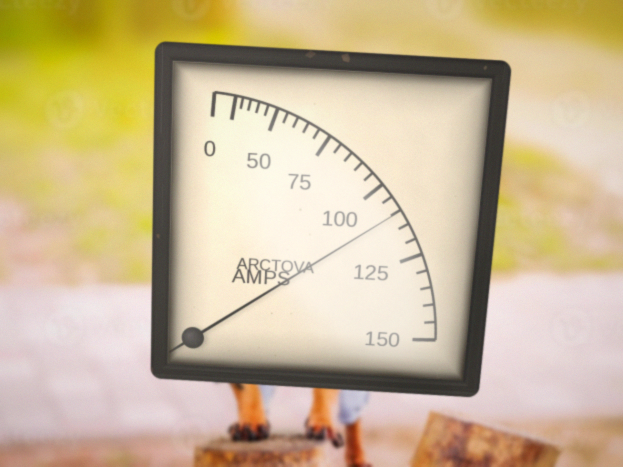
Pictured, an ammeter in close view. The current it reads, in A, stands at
110 A
